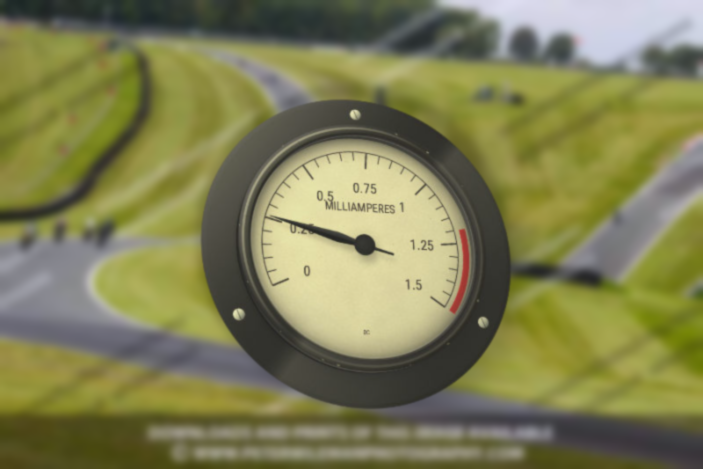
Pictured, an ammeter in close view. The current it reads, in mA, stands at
0.25 mA
